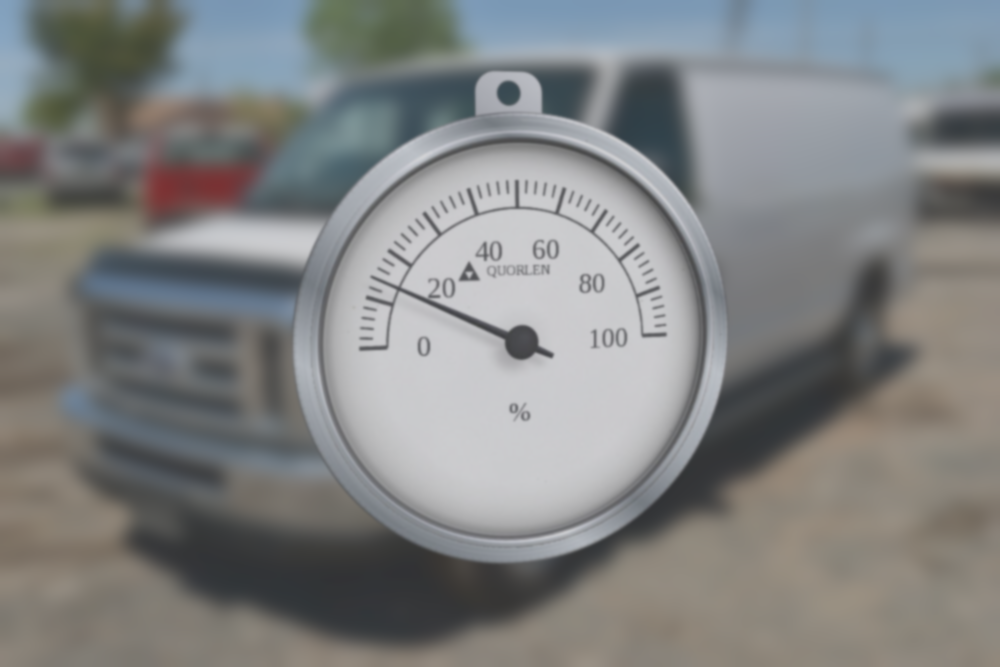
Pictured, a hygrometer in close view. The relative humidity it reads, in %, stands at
14 %
